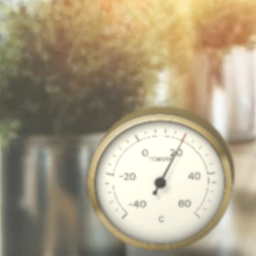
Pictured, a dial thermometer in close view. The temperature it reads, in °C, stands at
20 °C
